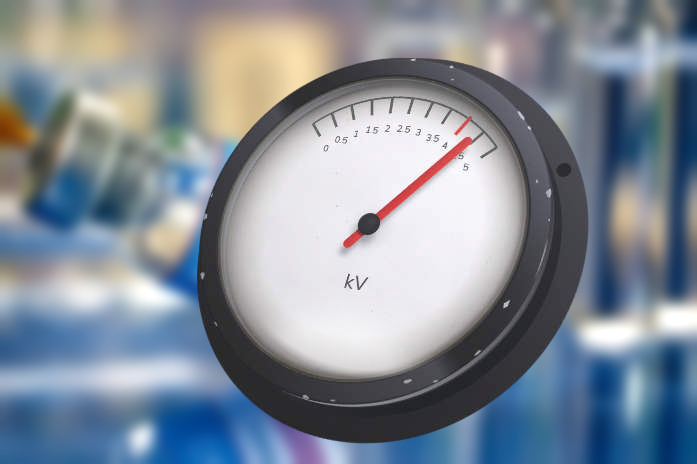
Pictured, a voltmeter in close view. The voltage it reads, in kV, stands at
4.5 kV
